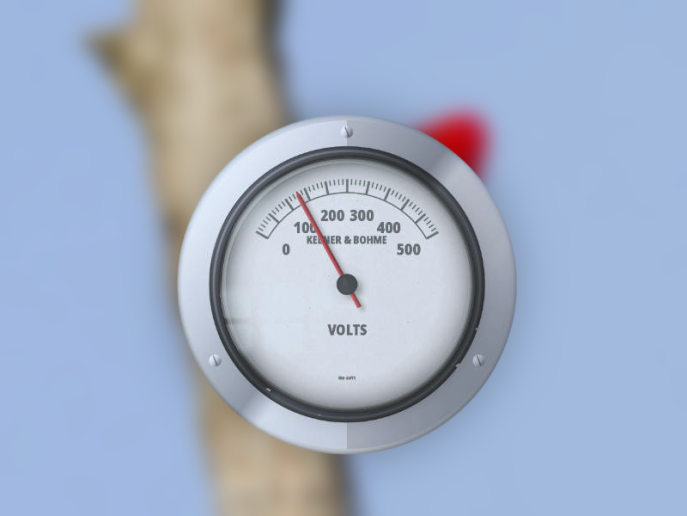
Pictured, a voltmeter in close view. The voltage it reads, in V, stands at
130 V
